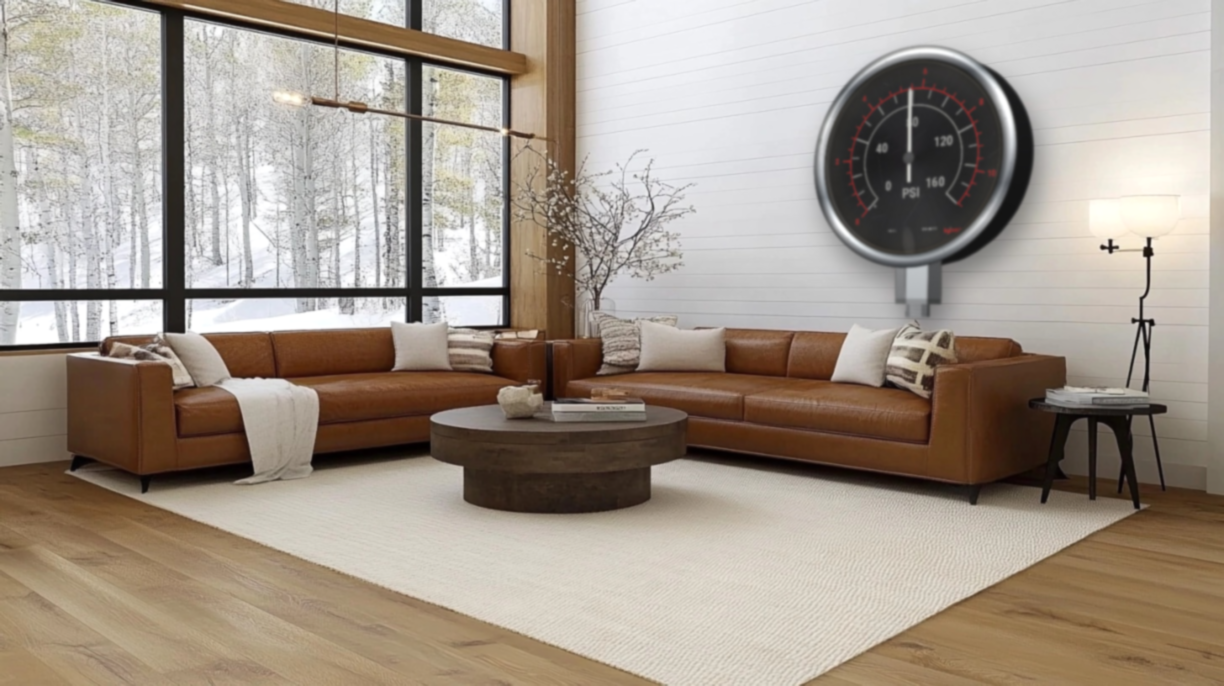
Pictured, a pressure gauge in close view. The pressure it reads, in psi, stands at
80 psi
